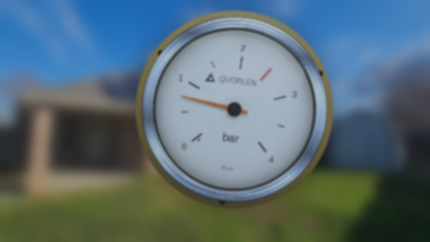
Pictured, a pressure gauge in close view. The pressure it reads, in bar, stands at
0.75 bar
